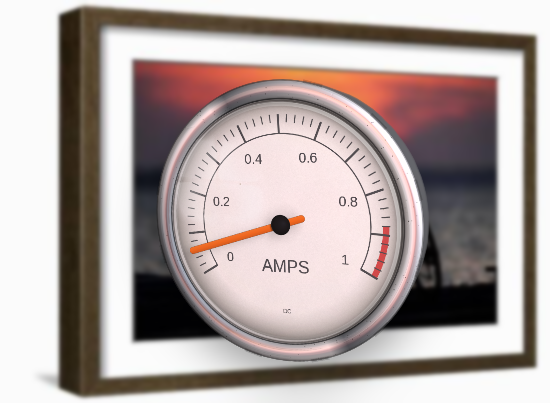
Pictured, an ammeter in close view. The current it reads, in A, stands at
0.06 A
